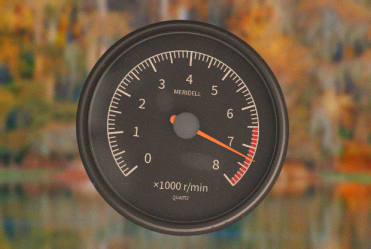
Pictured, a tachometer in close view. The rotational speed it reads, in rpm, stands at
7300 rpm
